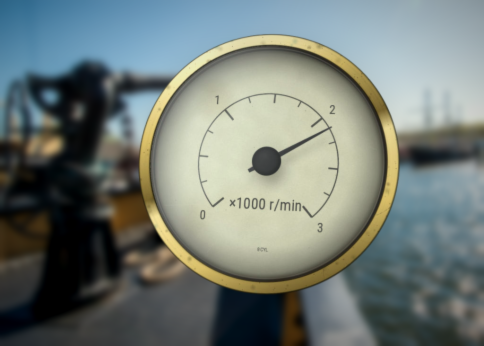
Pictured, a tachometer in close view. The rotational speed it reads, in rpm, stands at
2125 rpm
